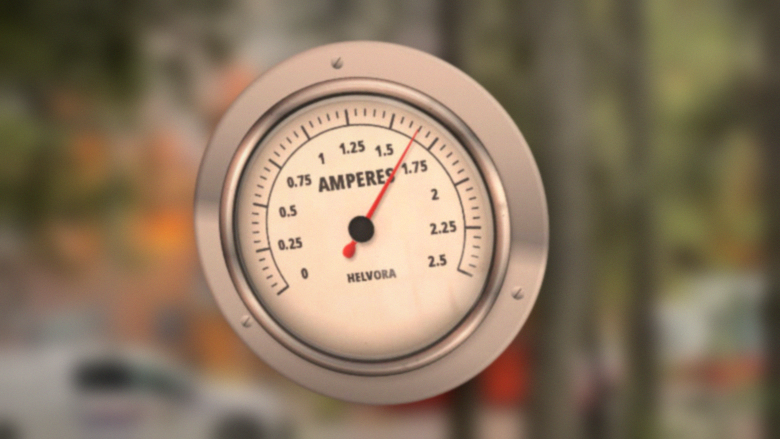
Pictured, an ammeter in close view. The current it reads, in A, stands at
1.65 A
